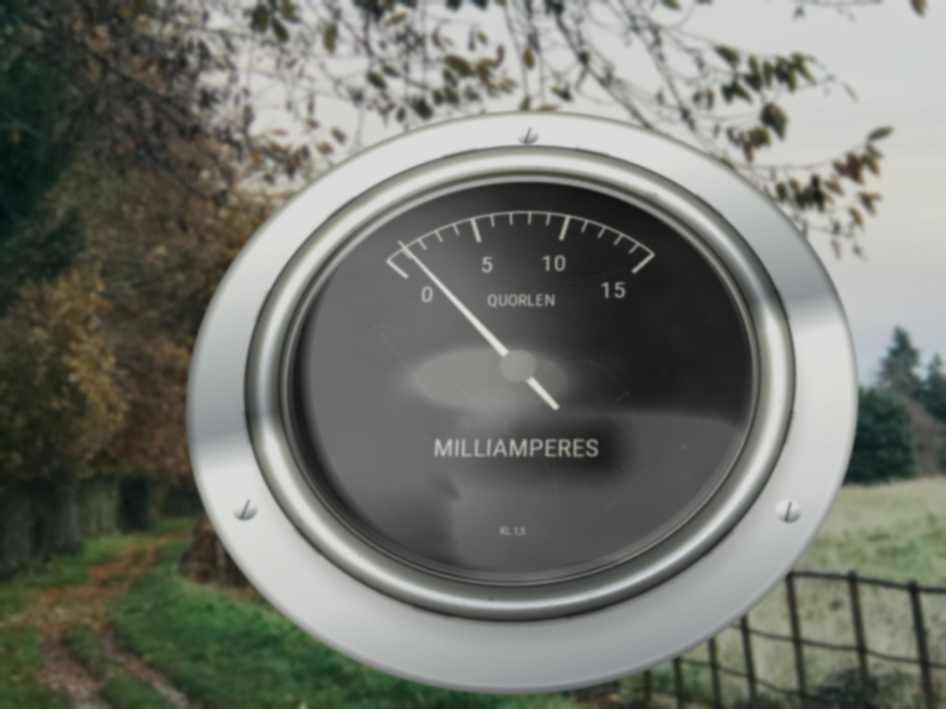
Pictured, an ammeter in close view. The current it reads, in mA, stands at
1 mA
